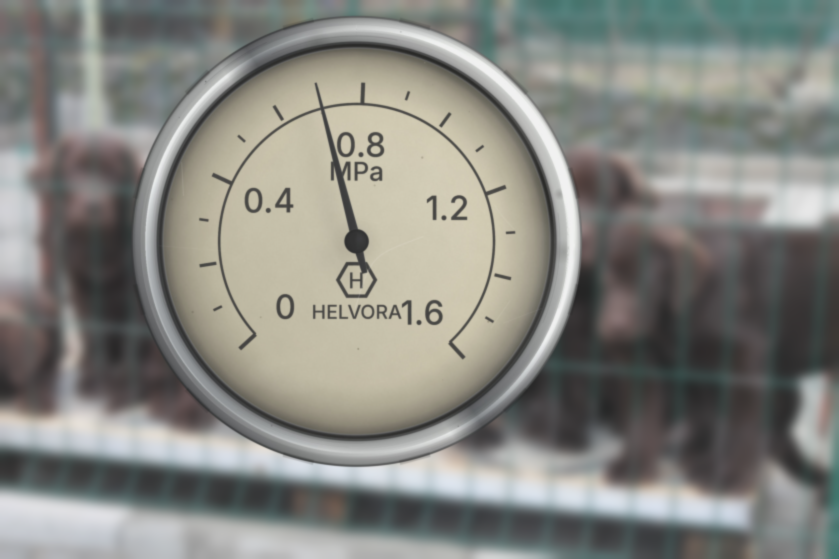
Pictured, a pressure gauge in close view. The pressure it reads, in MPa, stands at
0.7 MPa
